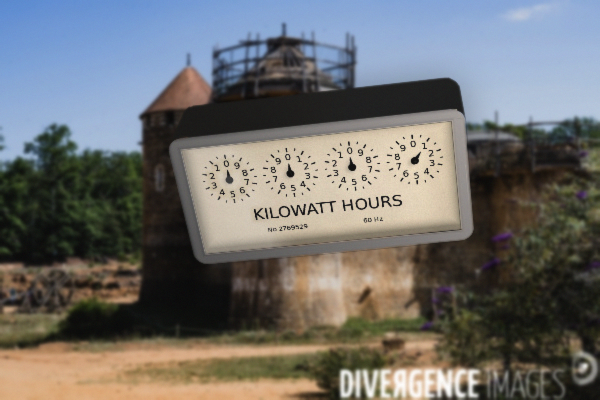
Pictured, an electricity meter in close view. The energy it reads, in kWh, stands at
1 kWh
